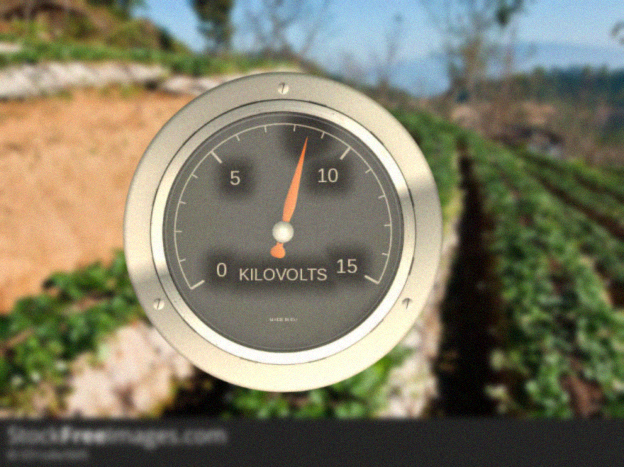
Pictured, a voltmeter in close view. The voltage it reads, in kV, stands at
8.5 kV
